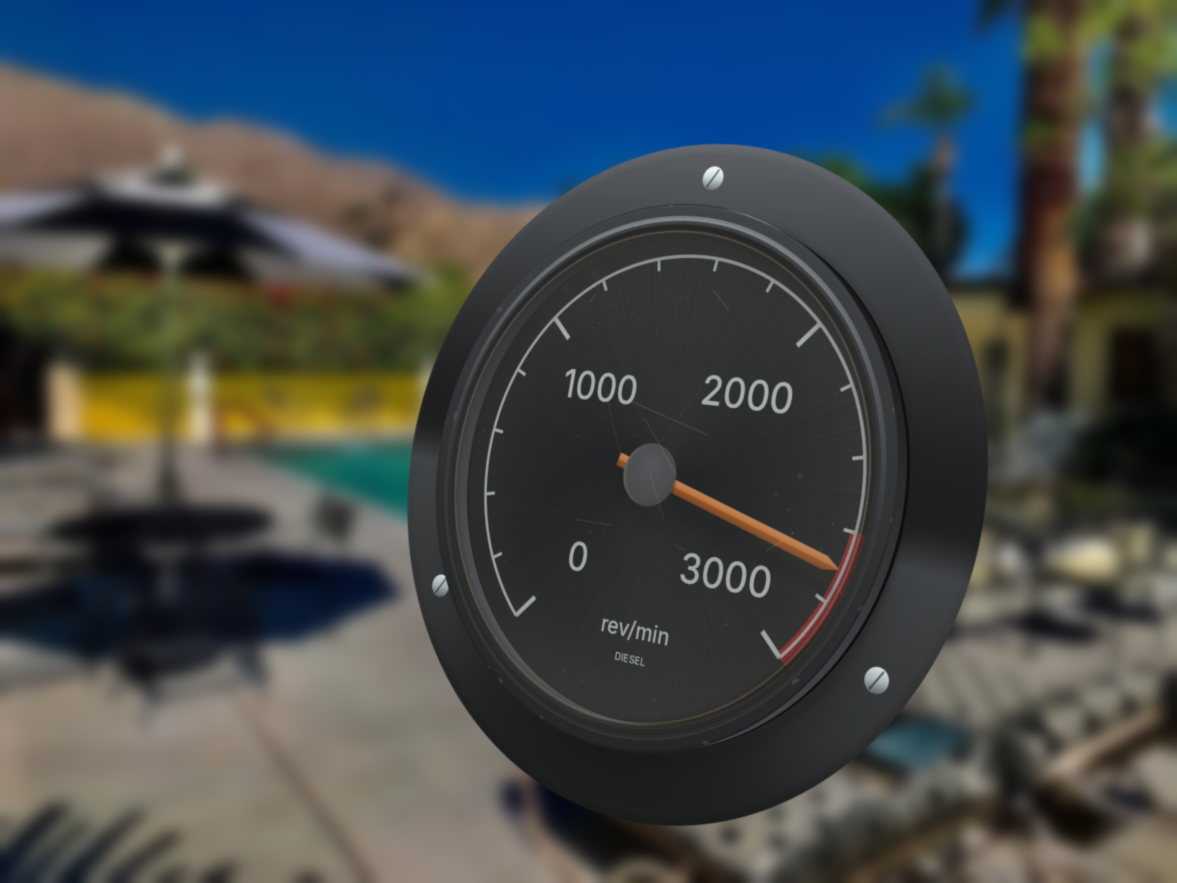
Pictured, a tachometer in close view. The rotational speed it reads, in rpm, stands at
2700 rpm
